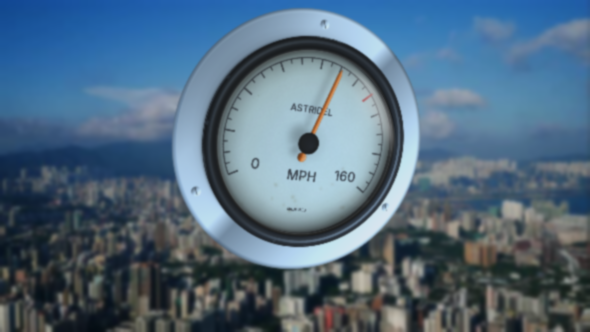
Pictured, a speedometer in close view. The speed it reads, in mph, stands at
90 mph
